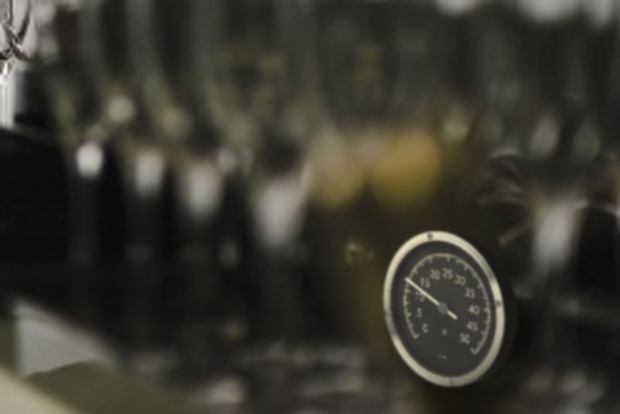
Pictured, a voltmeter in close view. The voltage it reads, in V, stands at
12.5 V
